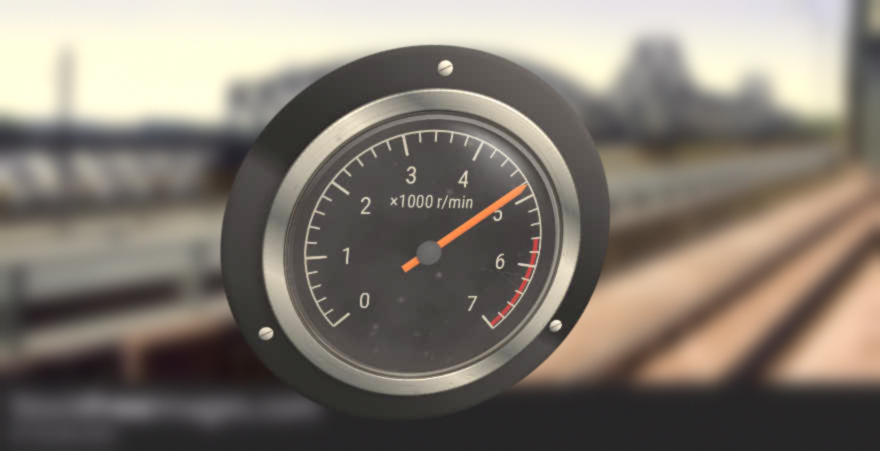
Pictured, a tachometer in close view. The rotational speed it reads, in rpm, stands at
4800 rpm
